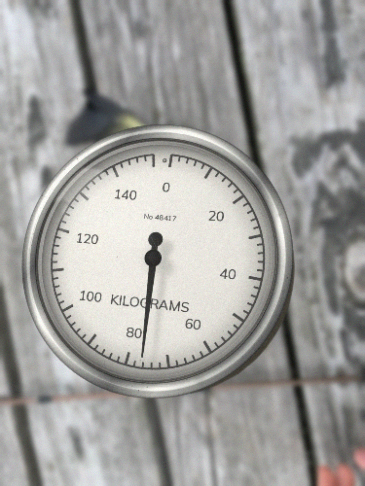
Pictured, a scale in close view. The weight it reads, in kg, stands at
76 kg
